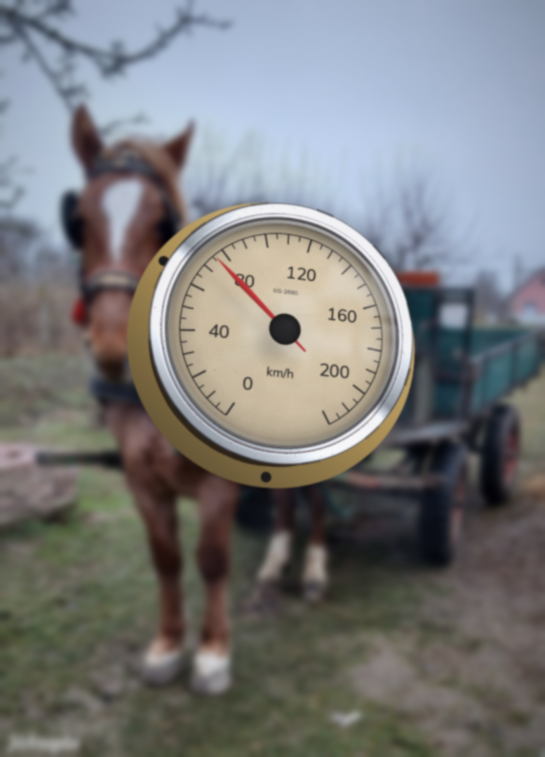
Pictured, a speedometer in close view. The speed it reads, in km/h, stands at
75 km/h
